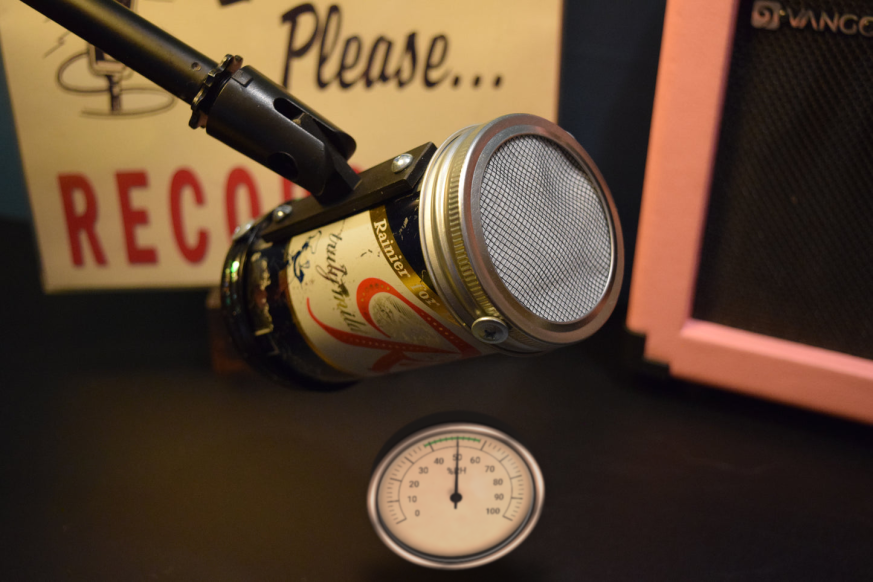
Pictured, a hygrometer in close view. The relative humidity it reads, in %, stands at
50 %
